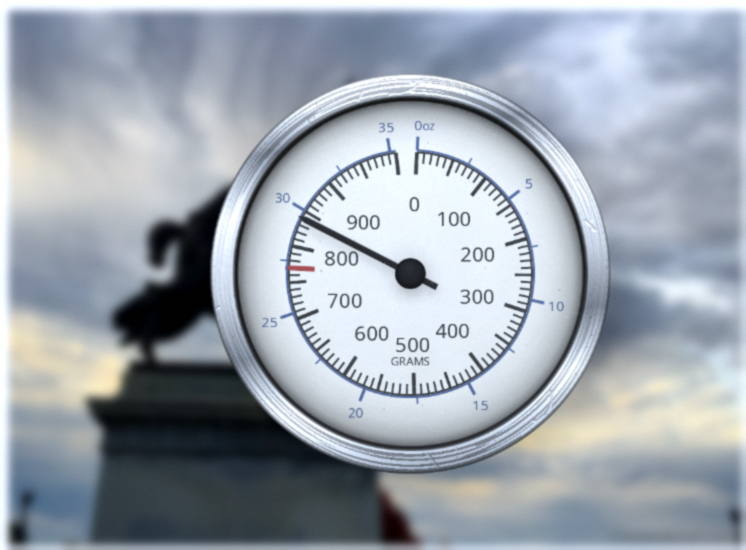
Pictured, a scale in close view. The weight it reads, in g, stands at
840 g
